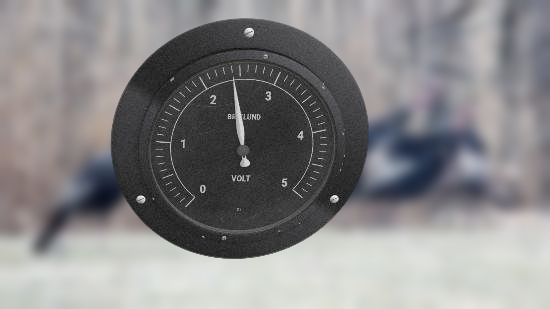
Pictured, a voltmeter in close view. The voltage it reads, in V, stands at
2.4 V
